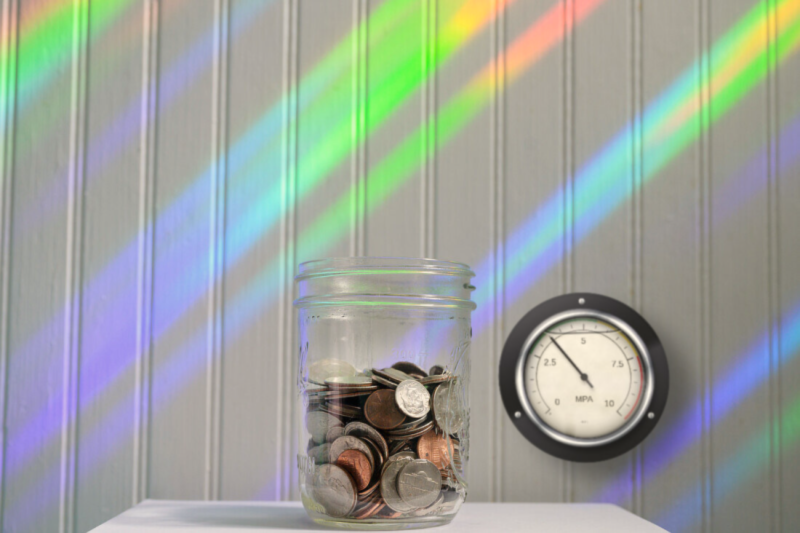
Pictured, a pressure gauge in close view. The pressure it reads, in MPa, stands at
3.5 MPa
